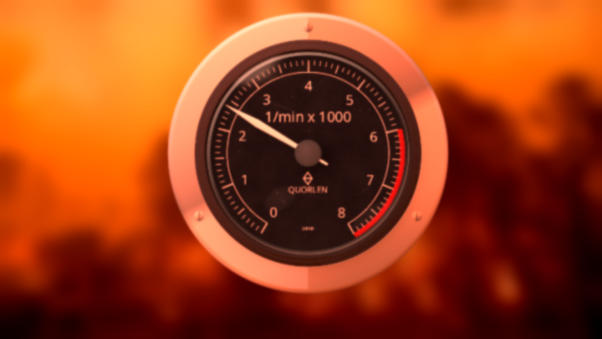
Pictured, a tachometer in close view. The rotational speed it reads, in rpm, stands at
2400 rpm
